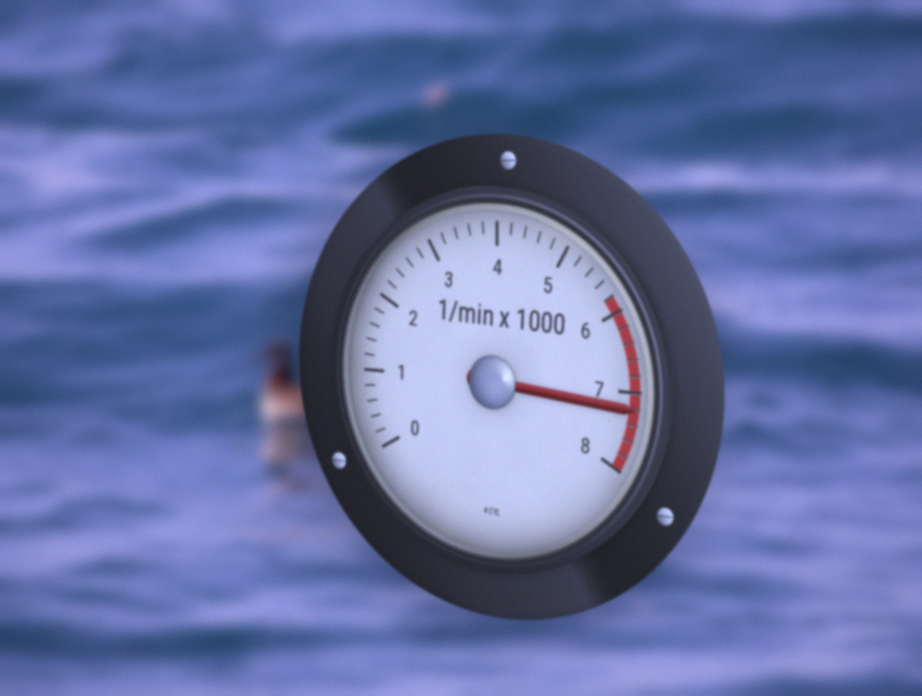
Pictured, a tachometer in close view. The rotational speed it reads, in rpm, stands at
7200 rpm
